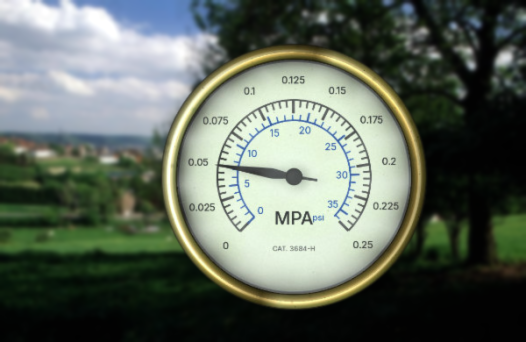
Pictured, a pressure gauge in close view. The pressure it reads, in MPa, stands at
0.05 MPa
